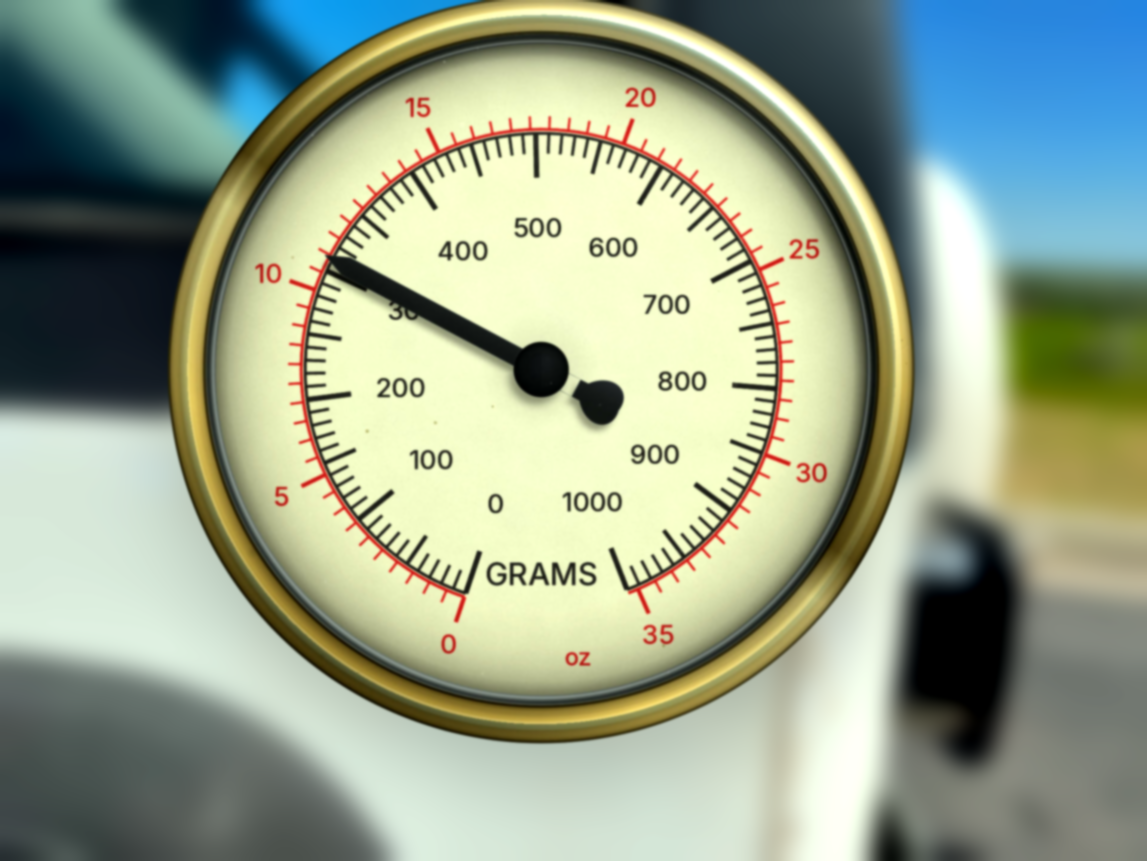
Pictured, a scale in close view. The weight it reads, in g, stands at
310 g
